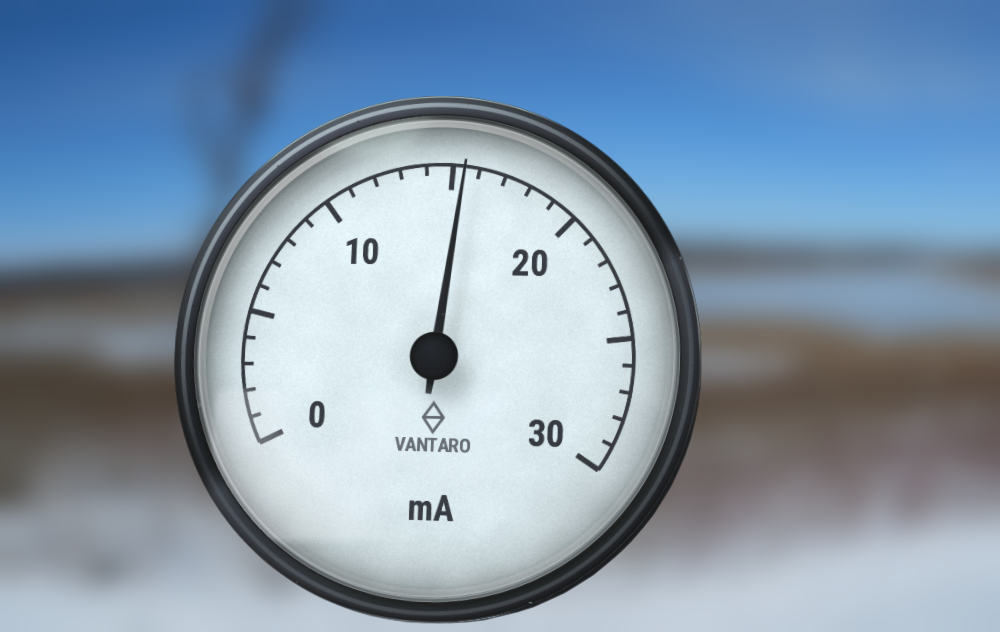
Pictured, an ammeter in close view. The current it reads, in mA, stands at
15.5 mA
